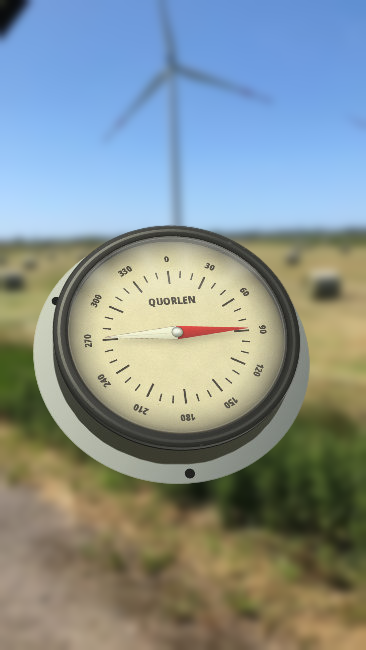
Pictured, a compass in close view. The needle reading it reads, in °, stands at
90 °
